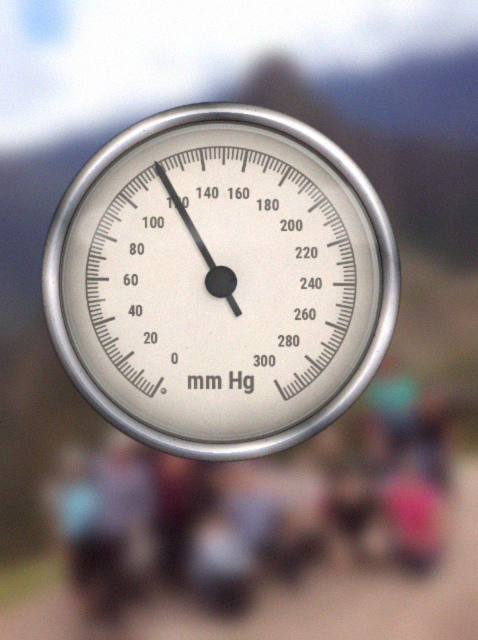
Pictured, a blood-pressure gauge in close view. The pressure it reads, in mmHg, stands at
120 mmHg
